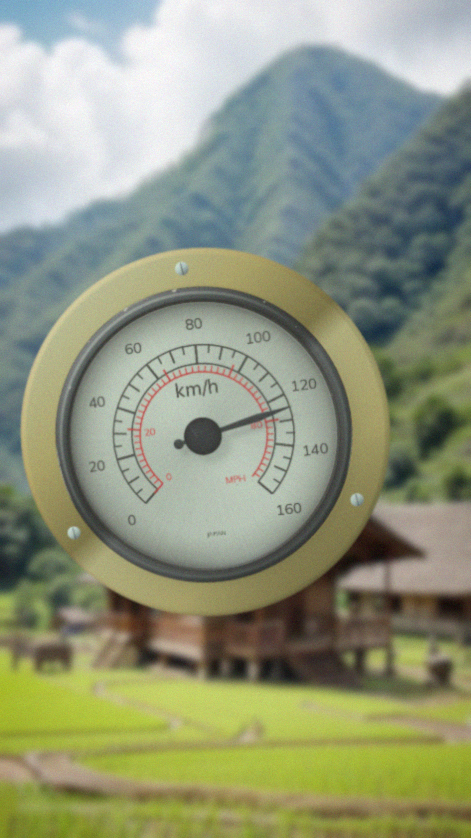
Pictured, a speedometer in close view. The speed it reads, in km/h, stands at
125 km/h
